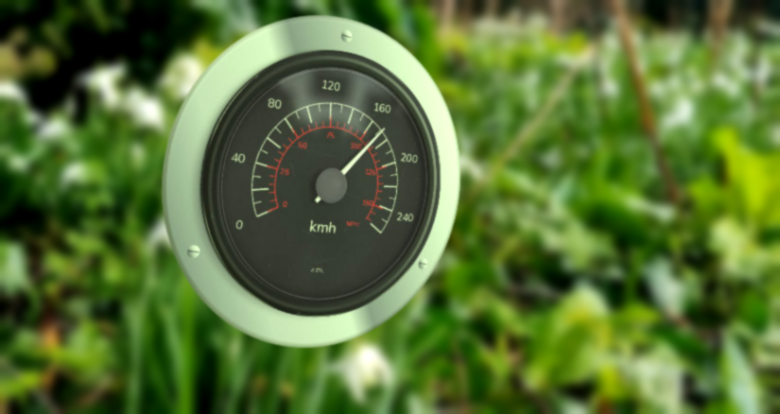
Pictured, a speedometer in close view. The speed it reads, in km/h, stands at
170 km/h
